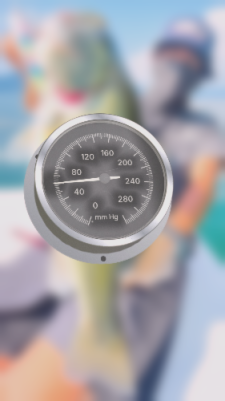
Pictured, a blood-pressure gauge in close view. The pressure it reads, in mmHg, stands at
60 mmHg
